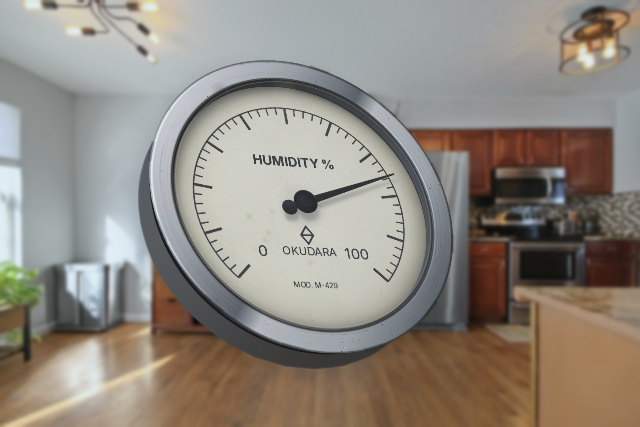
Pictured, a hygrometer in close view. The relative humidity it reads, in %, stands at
76 %
